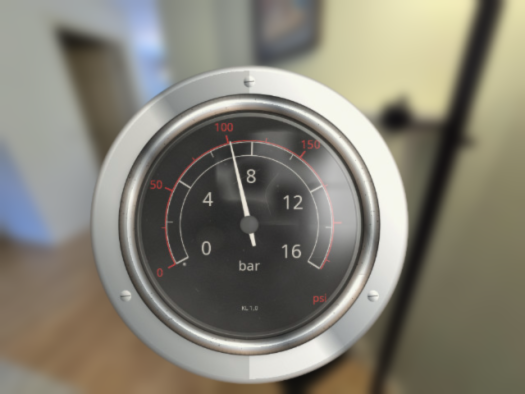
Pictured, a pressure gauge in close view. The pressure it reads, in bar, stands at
7 bar
